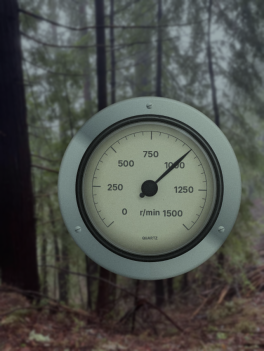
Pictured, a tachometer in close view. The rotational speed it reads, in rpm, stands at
1000 rpm
